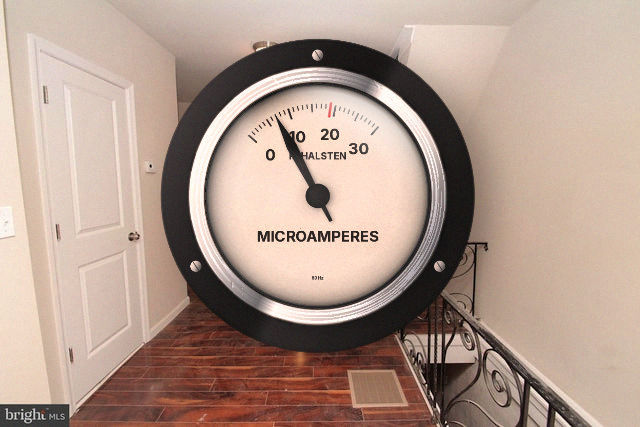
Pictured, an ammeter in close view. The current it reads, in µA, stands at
7 µA
